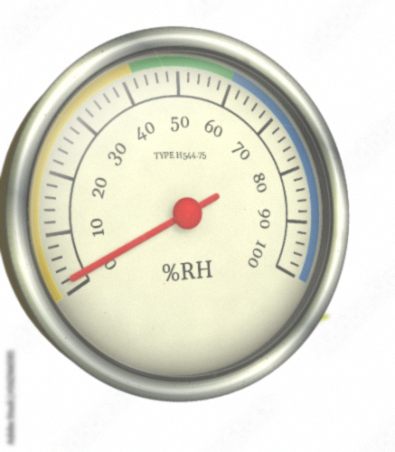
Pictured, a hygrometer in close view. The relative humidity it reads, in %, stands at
2 %
